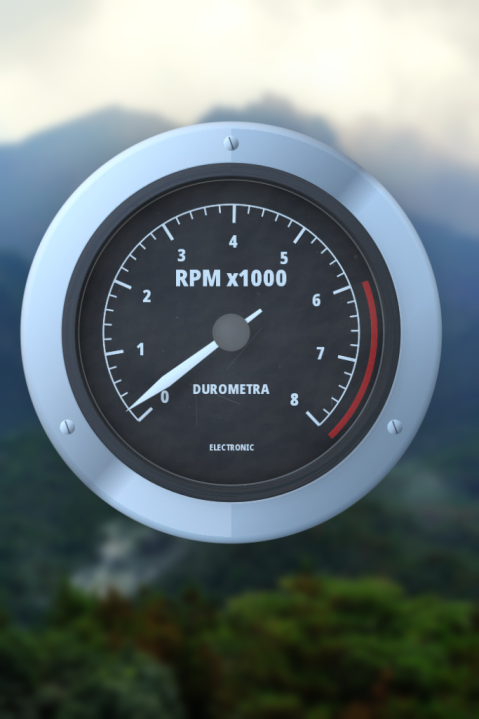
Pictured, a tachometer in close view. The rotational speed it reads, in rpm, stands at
200 rpm
